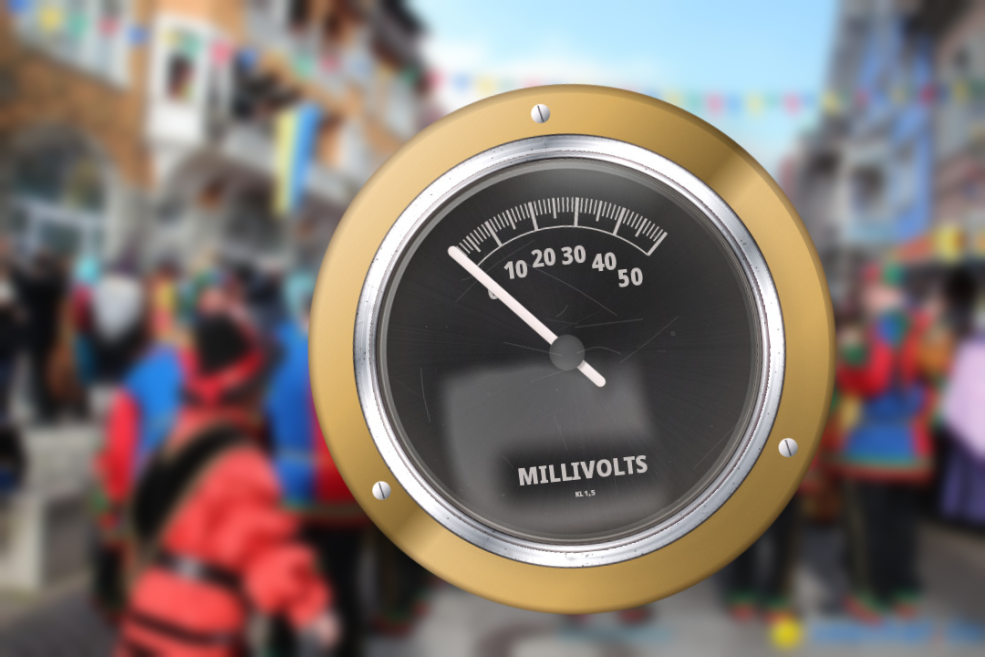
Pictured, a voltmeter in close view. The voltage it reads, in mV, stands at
1 mV
